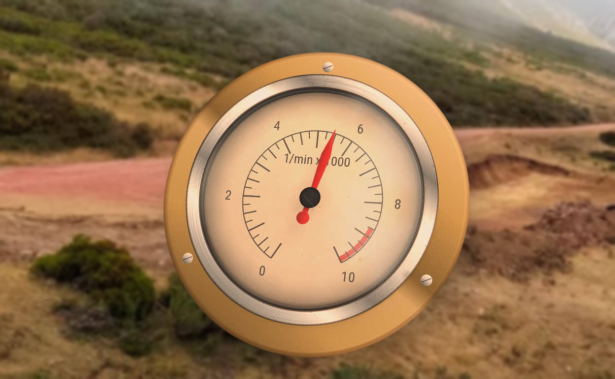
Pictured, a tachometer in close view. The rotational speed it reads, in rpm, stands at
5500 rpm
